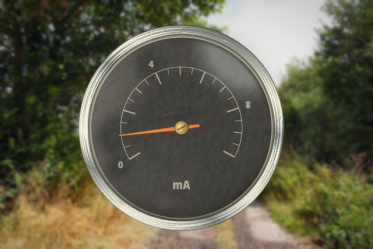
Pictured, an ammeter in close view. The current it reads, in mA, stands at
1 mA
